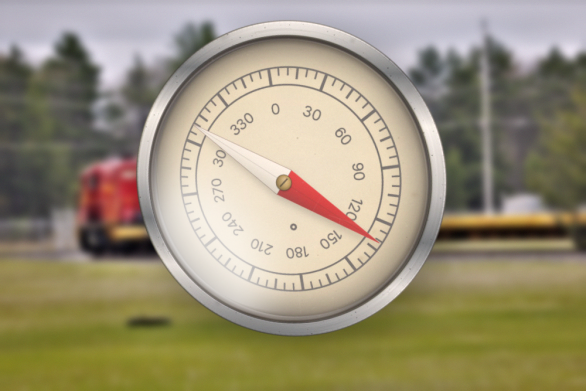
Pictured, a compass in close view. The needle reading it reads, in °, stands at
130 °
